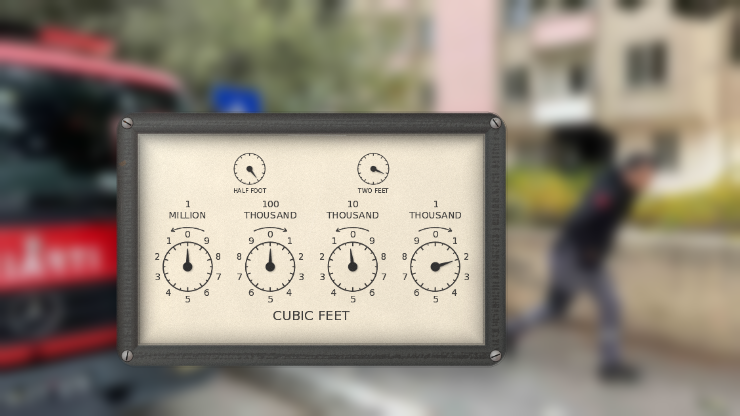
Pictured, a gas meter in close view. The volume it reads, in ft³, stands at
200 ft³
